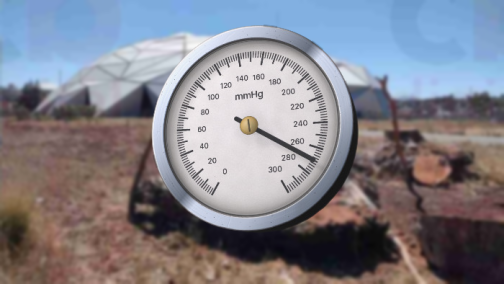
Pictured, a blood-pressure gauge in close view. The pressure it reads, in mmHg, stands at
270 mmHg
